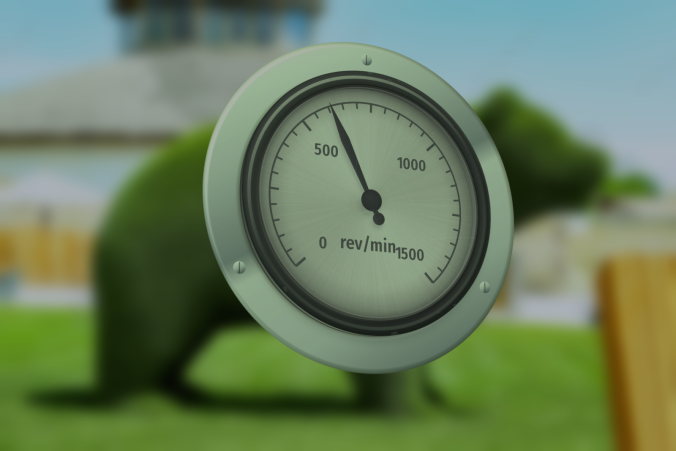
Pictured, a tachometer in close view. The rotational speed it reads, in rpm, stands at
600 rpm
